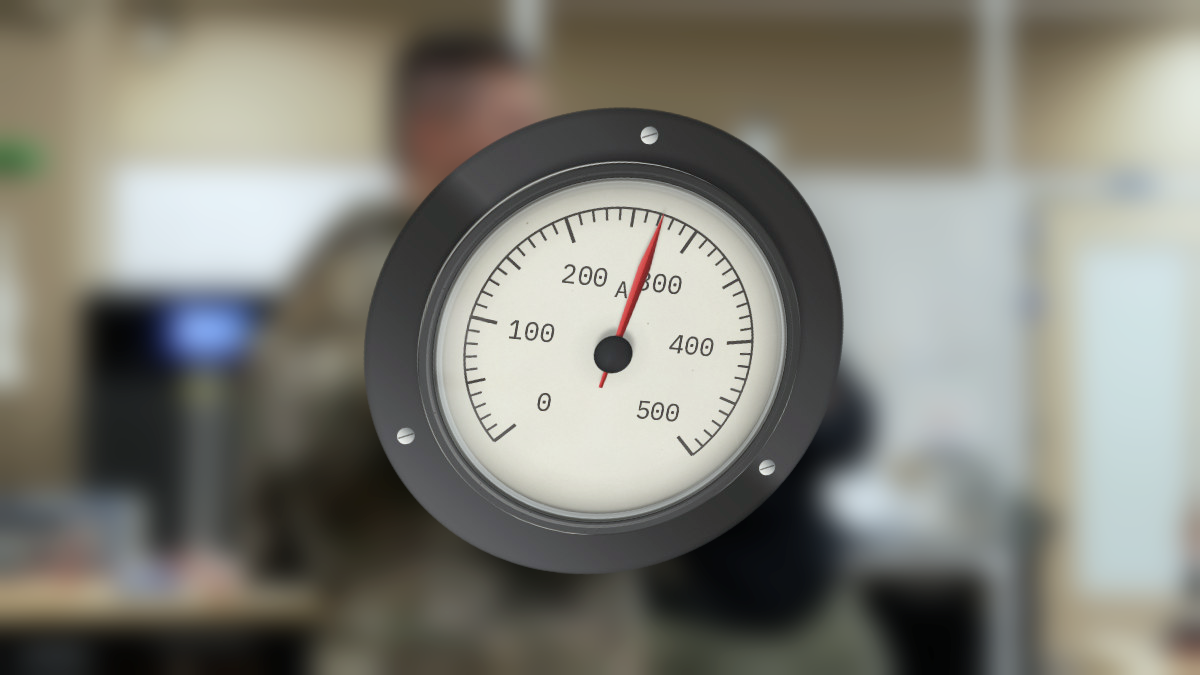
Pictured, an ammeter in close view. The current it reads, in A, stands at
270 A
